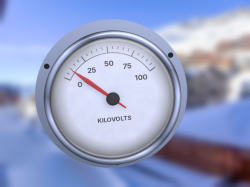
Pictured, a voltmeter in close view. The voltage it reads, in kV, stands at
10 kV
